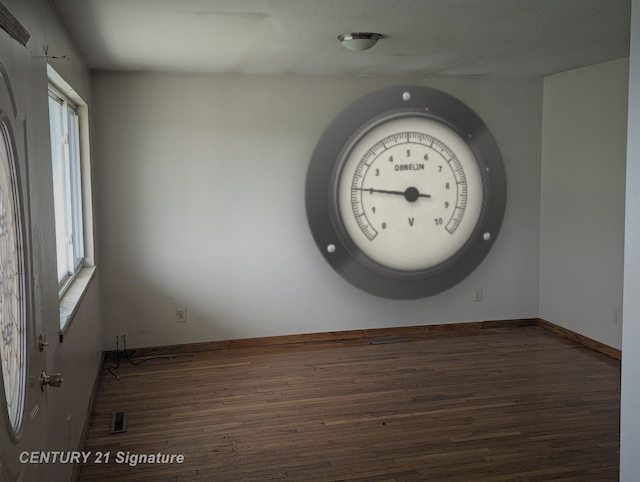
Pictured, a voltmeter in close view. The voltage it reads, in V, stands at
2 V
